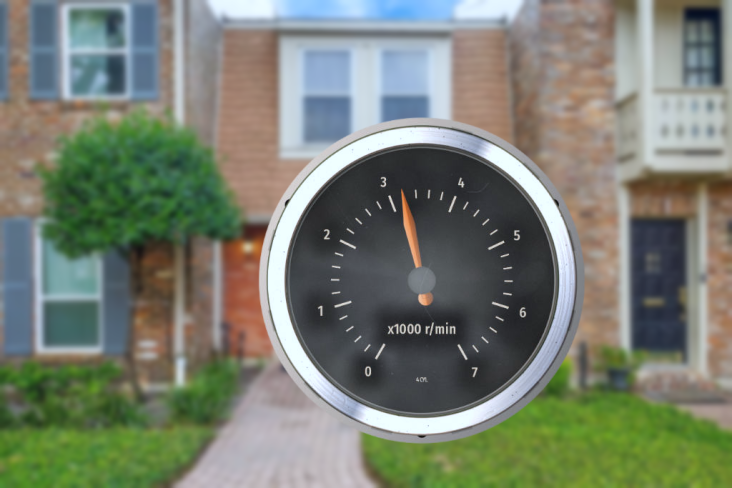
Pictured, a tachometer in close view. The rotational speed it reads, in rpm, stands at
3200 rpm
